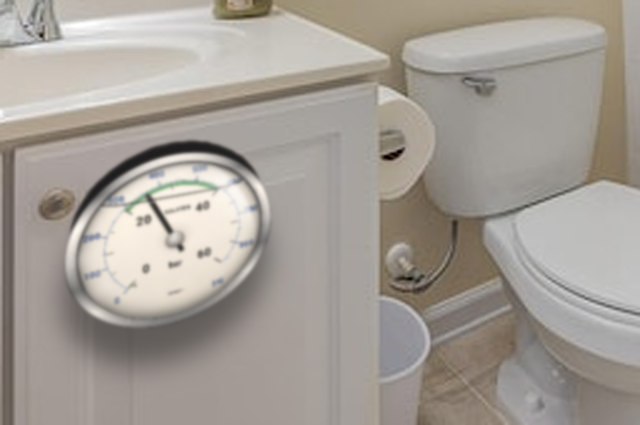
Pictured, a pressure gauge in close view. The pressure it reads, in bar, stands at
25 bar
